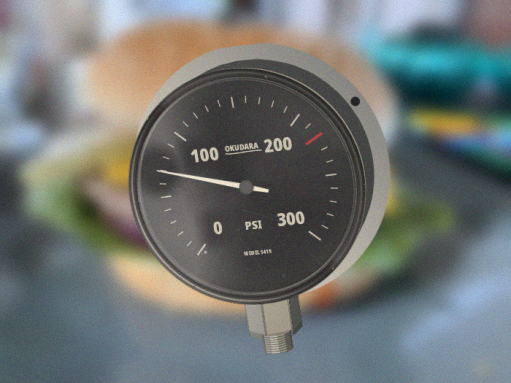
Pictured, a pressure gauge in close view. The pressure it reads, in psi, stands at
70 psi
